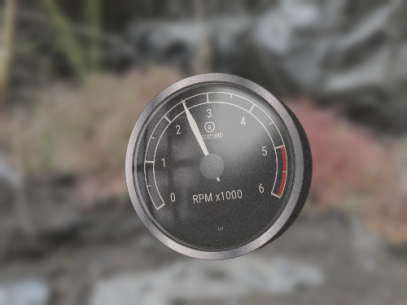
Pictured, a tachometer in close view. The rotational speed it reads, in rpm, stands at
2500 rpm
